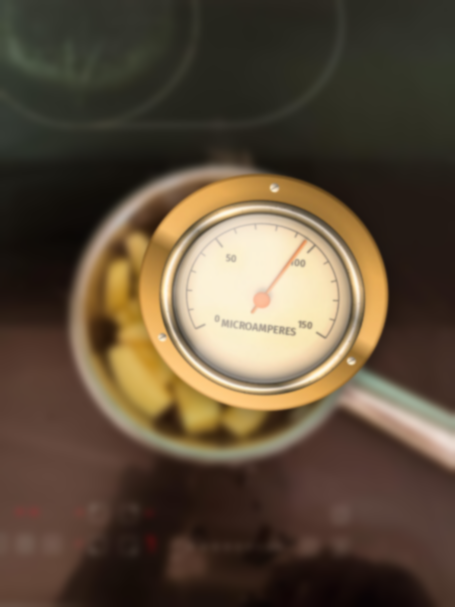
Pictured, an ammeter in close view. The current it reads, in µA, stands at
95 µA
